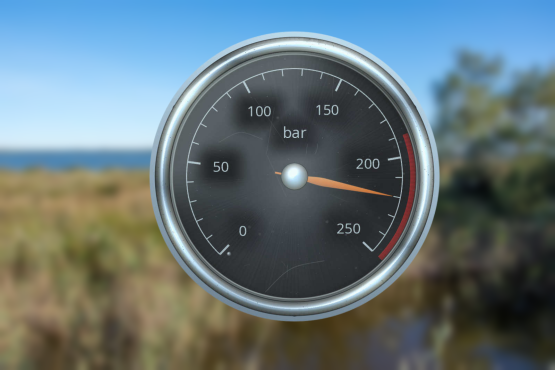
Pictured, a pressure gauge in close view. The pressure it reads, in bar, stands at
220 bar
